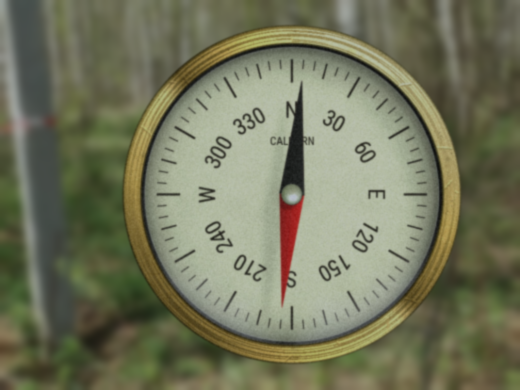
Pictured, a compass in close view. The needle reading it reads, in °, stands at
185 °
